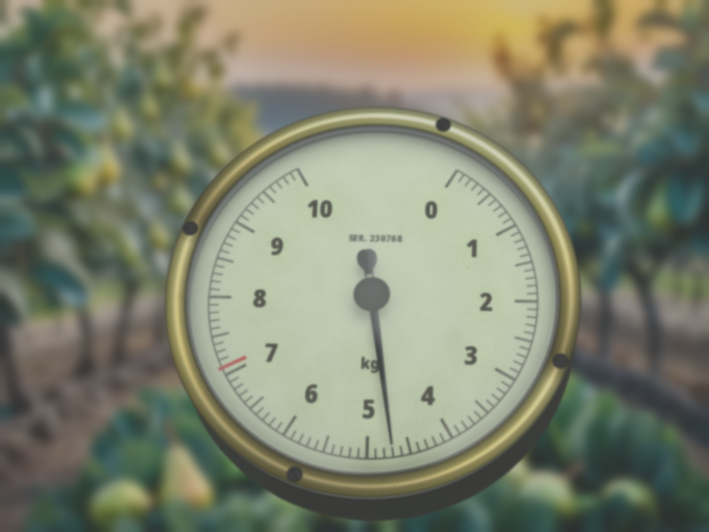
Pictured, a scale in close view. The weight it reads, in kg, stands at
4.7 kg
